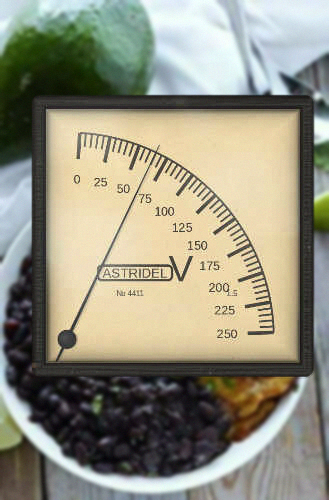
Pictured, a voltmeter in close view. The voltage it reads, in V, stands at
65 V
